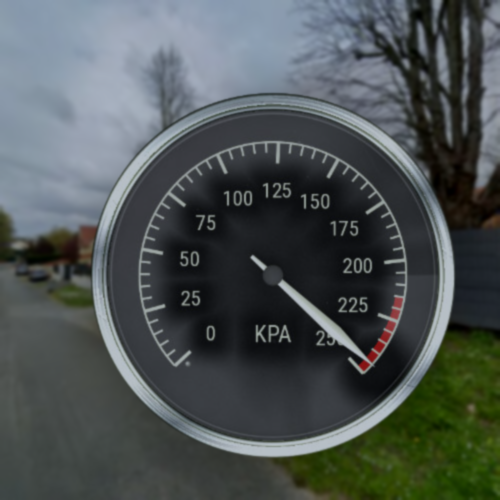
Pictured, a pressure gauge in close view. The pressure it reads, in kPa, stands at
245 kPa
